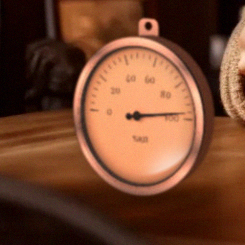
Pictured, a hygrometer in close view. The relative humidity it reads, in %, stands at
96 %
